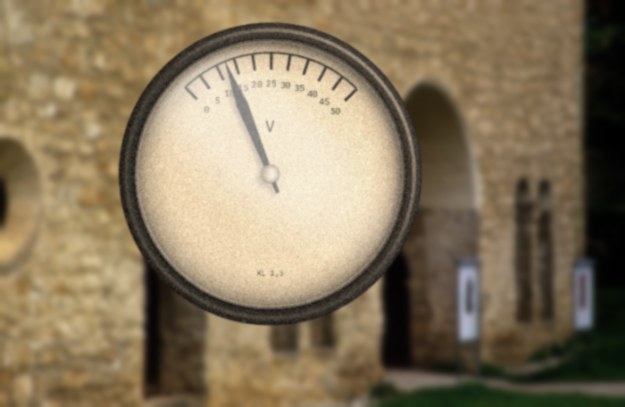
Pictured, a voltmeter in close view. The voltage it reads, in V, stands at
12.5 V
